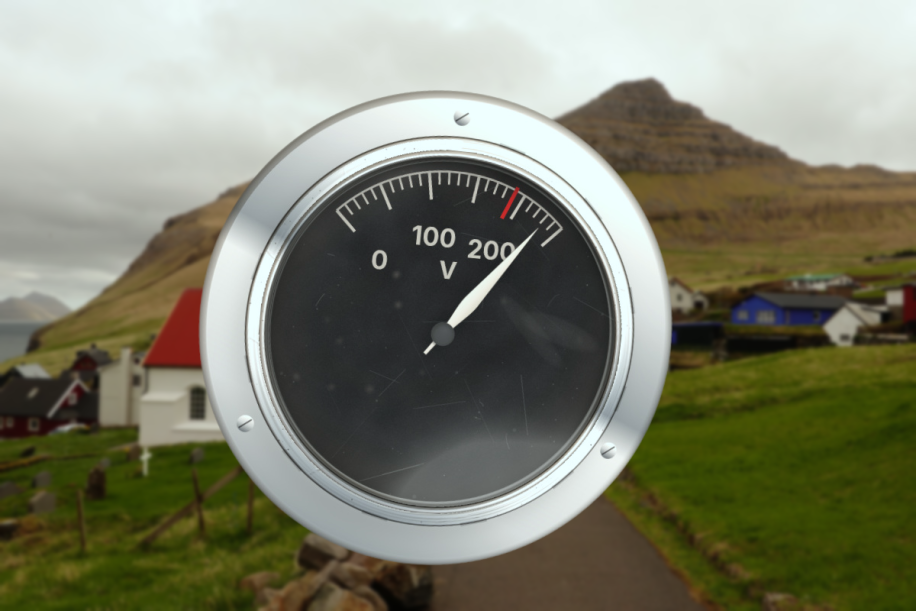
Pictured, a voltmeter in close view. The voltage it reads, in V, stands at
230 V
